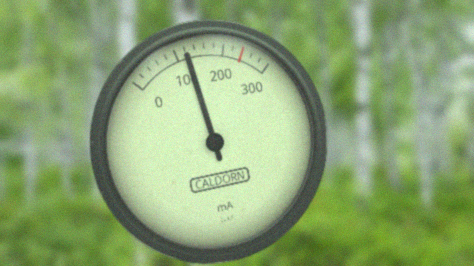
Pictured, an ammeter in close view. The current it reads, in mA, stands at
120 mA
